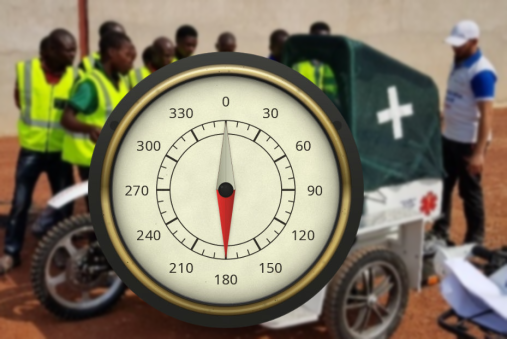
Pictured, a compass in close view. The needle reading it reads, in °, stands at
180 °
